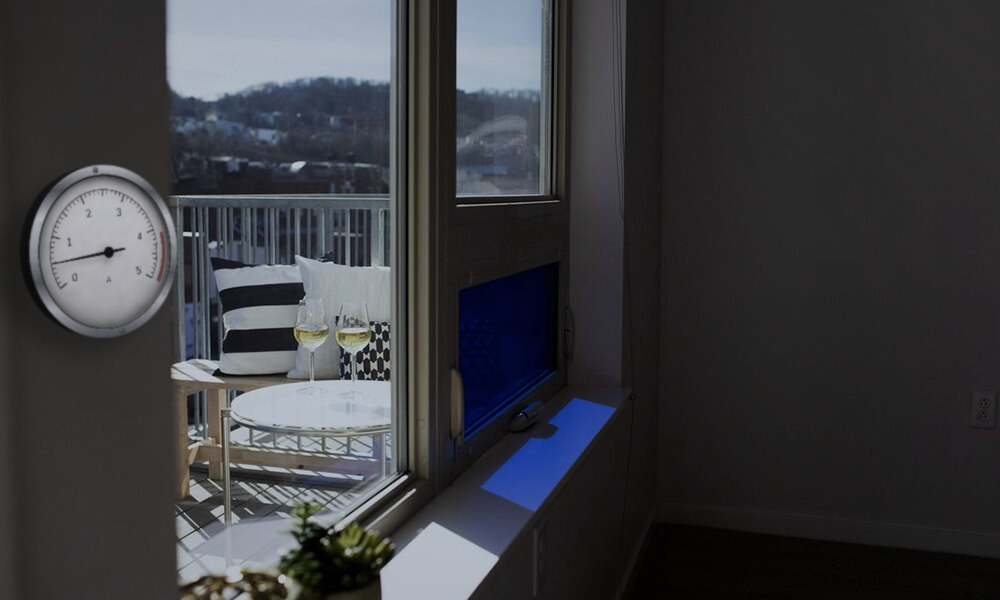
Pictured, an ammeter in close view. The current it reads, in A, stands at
0.5 A
